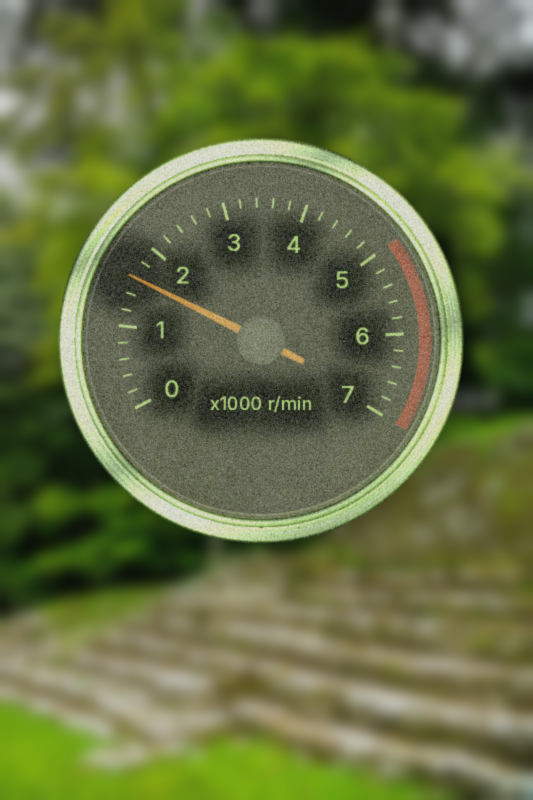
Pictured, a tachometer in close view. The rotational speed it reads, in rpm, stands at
1600 rpm
